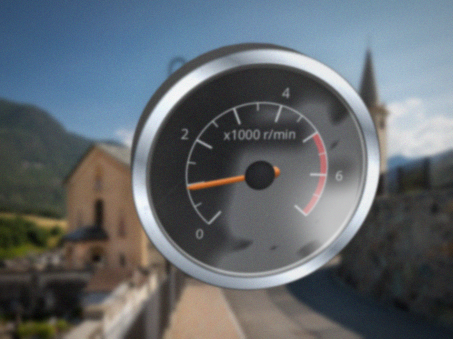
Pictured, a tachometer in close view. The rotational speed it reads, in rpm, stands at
1000 rpm
